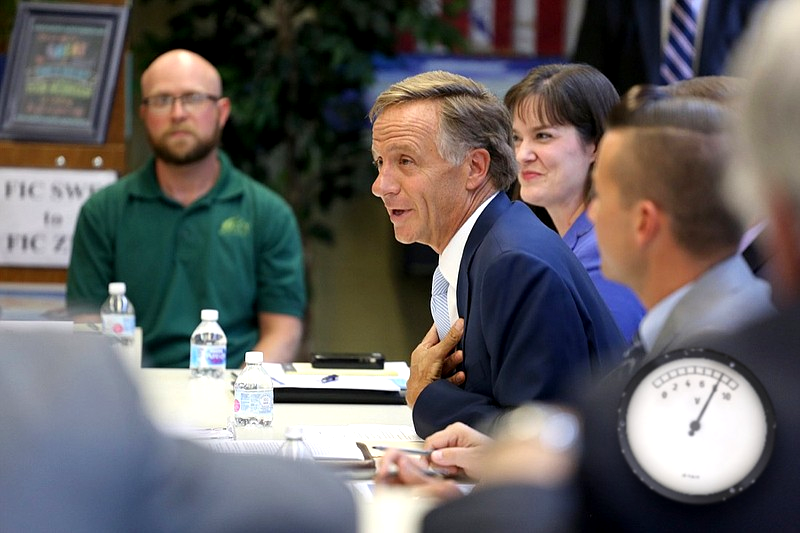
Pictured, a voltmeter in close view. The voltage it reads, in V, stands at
8 V
